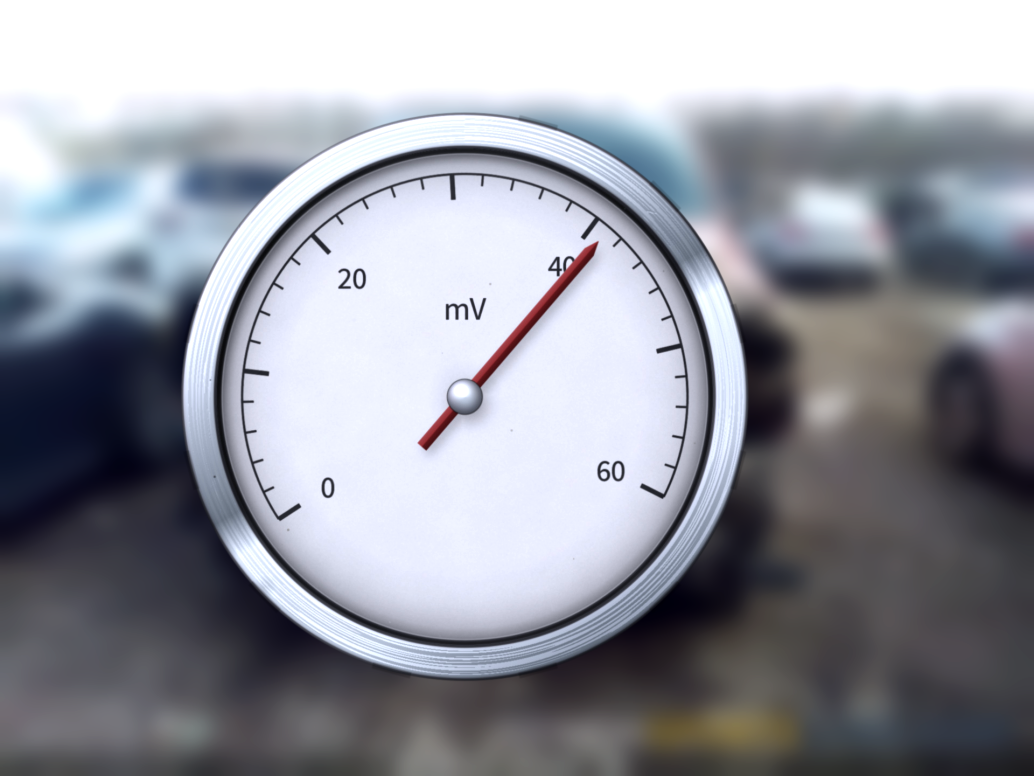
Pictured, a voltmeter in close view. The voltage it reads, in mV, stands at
41 mV
